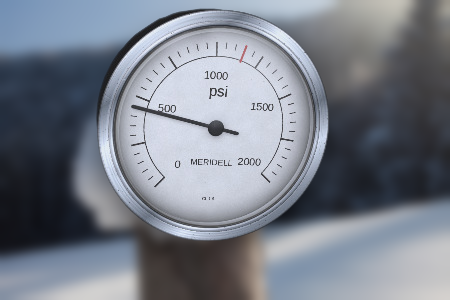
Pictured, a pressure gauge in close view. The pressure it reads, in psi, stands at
450 psi
